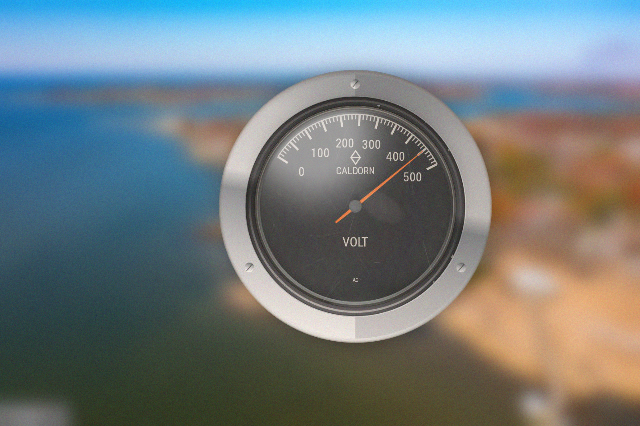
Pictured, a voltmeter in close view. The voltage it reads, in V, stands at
450 V
